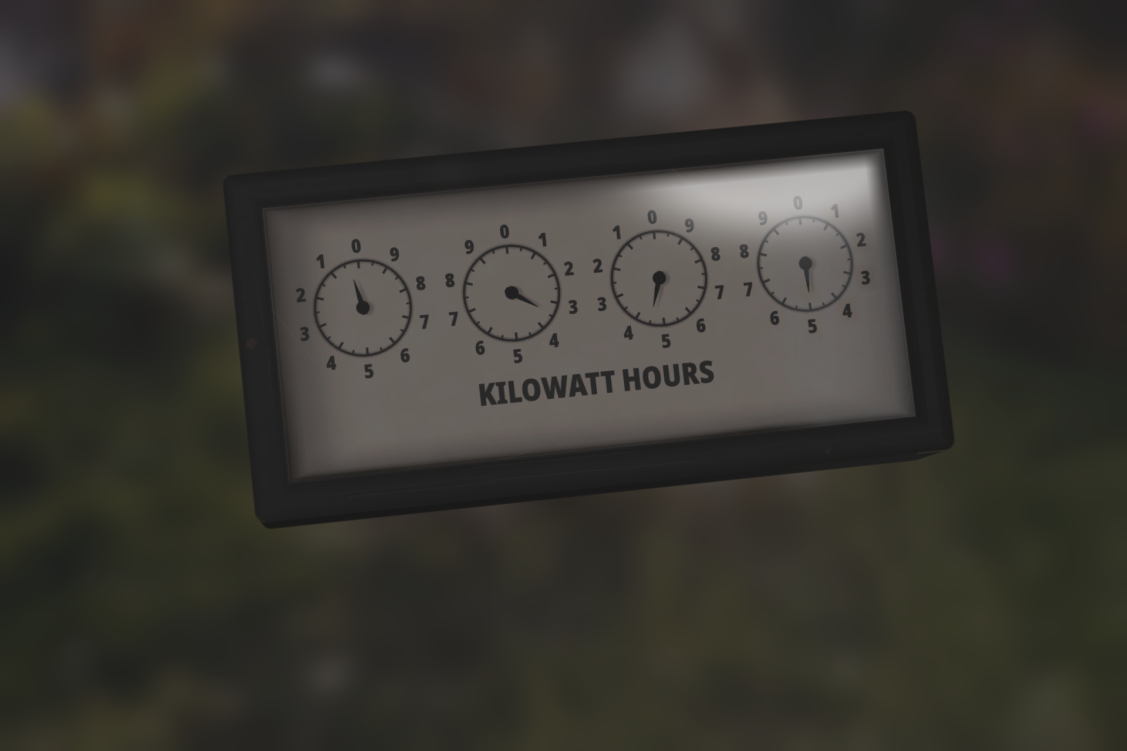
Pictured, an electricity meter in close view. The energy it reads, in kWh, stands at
345 kWh
